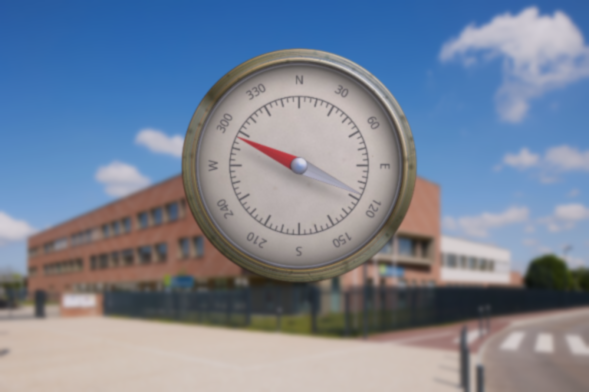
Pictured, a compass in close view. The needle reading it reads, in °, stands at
295 °
